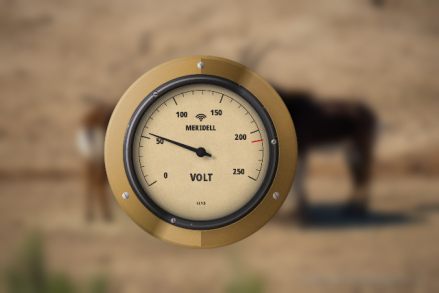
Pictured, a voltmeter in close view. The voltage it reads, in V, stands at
55 V
